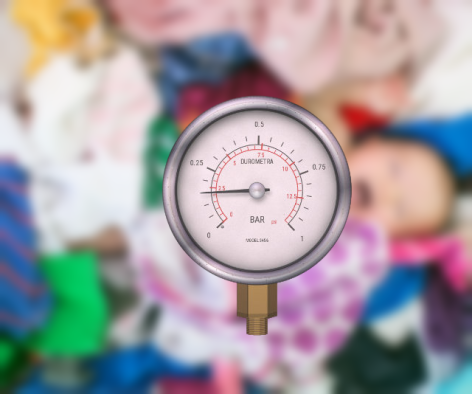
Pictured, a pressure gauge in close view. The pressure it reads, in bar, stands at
0.15 bar
